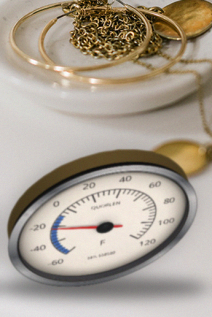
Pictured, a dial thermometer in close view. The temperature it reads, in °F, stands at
-20 °F
